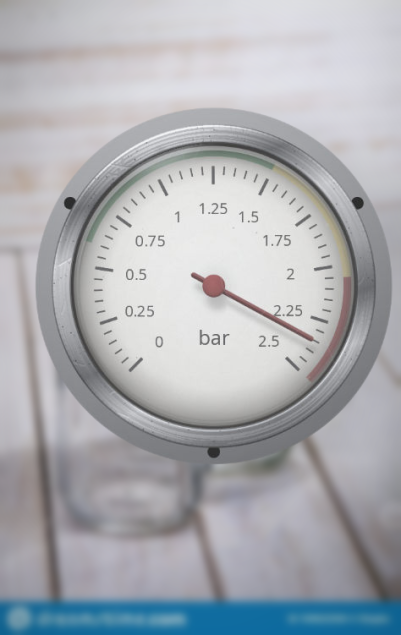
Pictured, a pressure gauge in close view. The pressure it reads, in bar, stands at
2.35 bar
